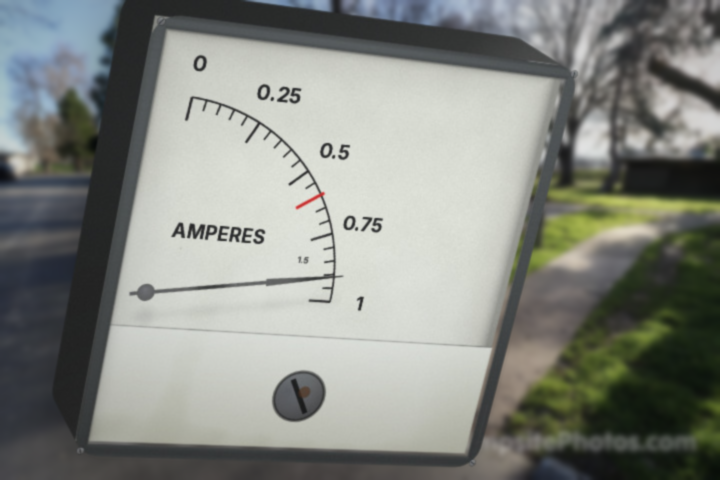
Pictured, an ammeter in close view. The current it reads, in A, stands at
0.9 A
